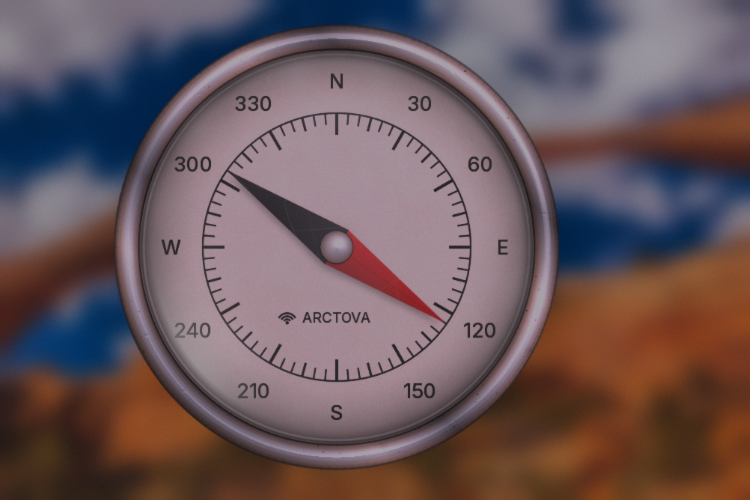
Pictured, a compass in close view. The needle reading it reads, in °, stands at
125 °
